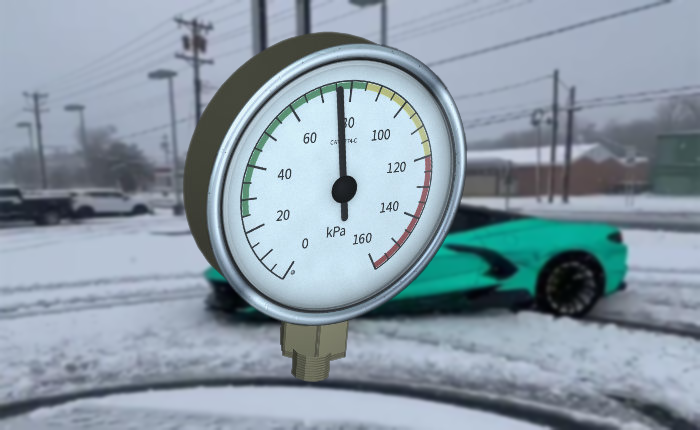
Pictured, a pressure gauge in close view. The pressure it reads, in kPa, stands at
75 kPa
